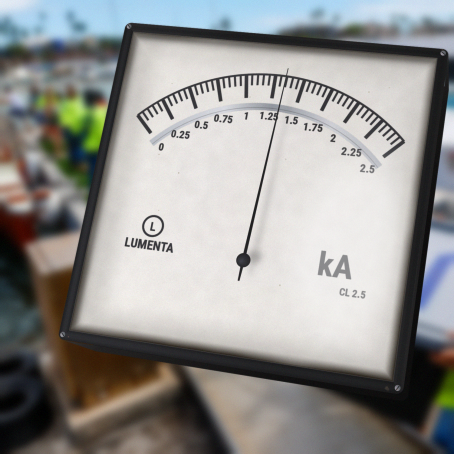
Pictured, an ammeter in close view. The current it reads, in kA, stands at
1.35 kA
